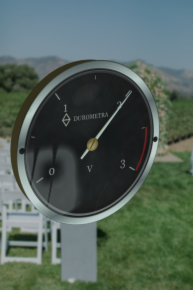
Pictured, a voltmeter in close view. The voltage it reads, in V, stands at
2 V
